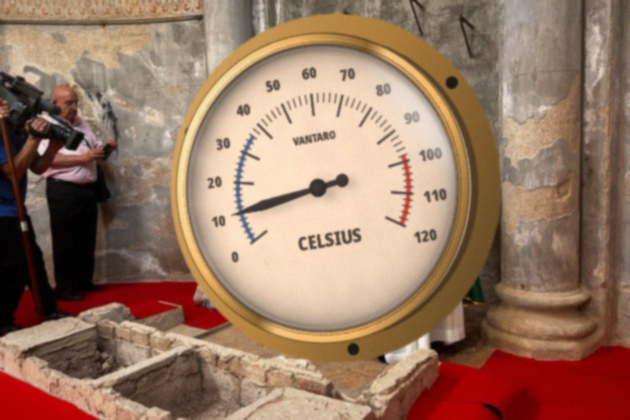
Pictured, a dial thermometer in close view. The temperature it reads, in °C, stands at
10 °C
